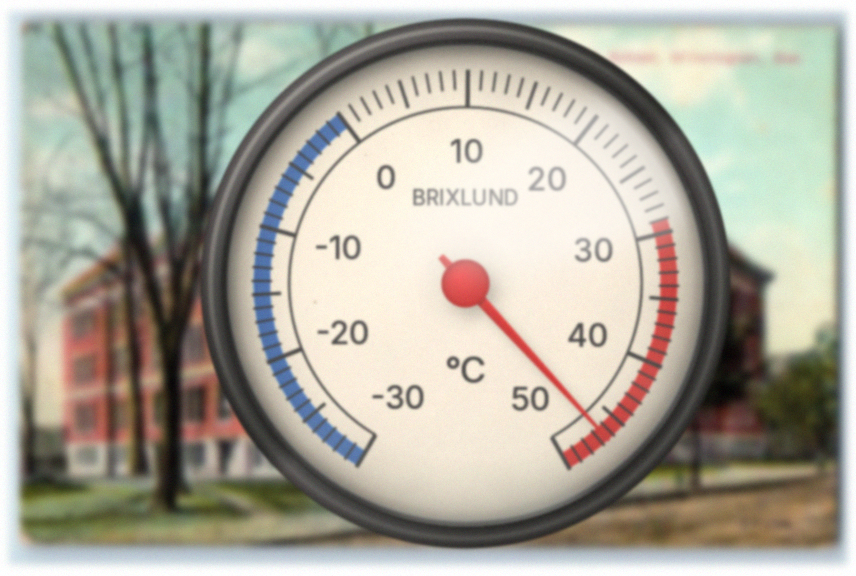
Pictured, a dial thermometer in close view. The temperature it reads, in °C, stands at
46.5 °C
